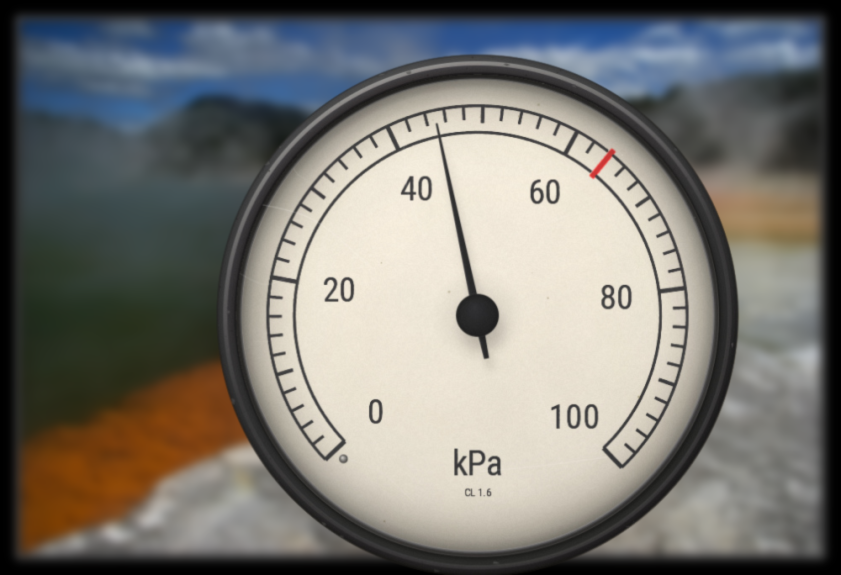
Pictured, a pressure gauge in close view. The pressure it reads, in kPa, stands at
45 kPa
